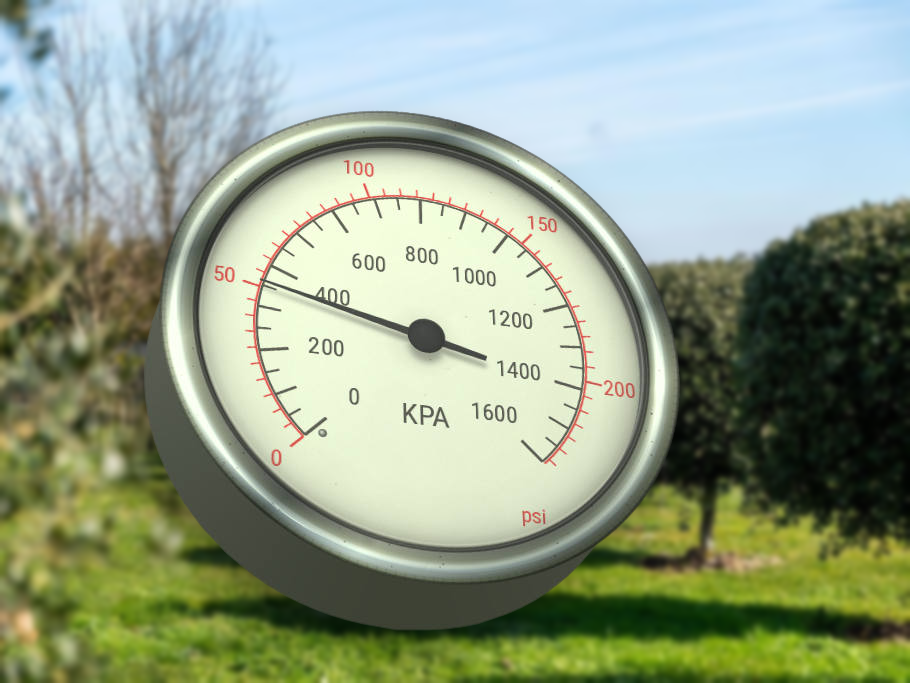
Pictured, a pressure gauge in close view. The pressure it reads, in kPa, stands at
350 kPa
